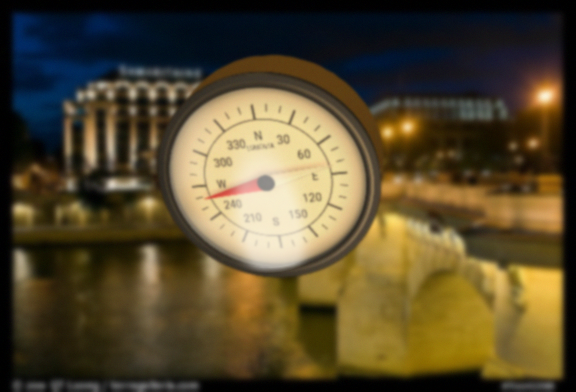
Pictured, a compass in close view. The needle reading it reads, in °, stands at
260 °
